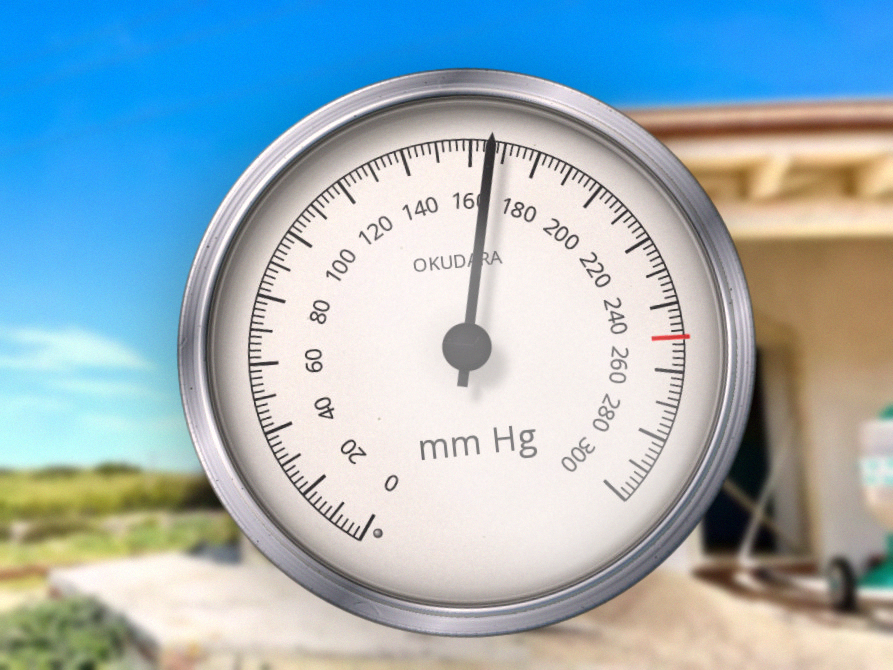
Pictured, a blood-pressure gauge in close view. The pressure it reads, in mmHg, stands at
166 mmHg
